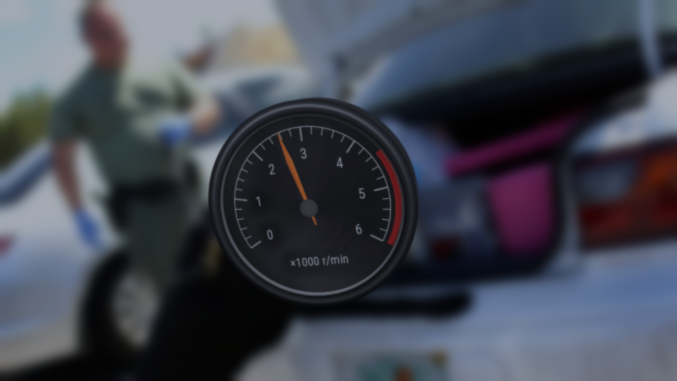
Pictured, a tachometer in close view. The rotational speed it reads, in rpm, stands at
2600 rpm
